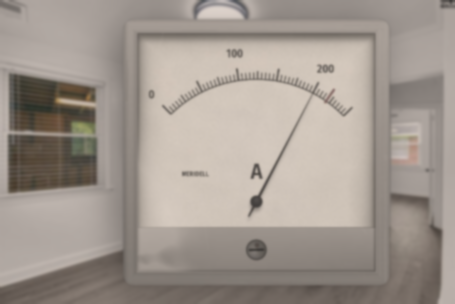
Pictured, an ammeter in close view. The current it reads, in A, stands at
200 A
